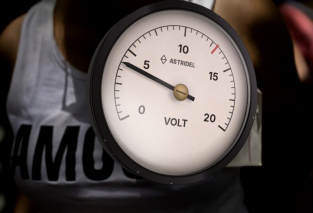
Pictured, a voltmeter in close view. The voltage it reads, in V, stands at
4 V
